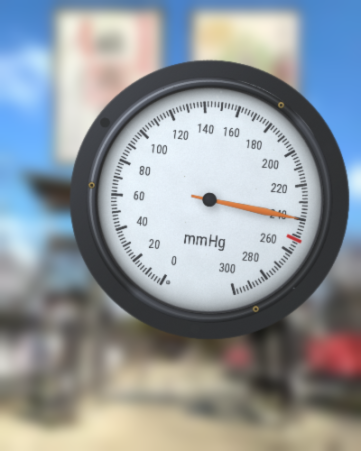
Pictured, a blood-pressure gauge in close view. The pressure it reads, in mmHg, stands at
240 mmHg
